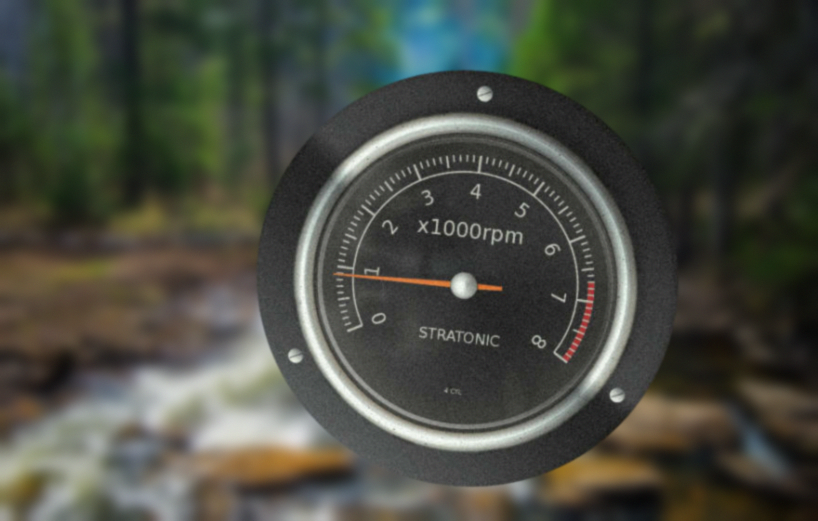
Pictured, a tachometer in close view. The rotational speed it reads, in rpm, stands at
900 rpm
